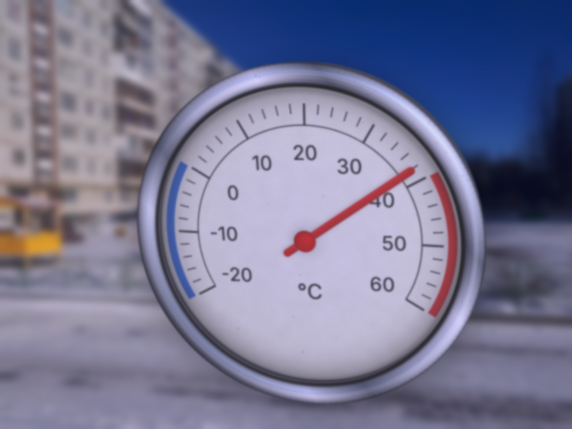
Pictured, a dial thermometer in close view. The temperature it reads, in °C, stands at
38 °C
